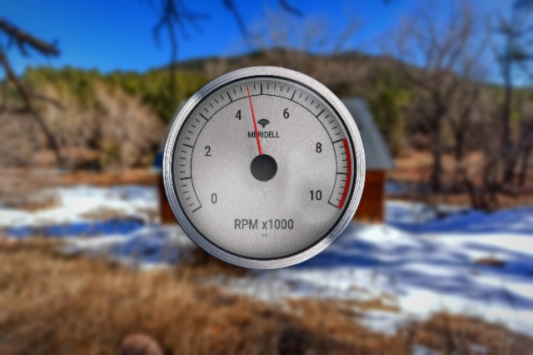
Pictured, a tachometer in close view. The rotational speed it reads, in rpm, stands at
4600 rpm
